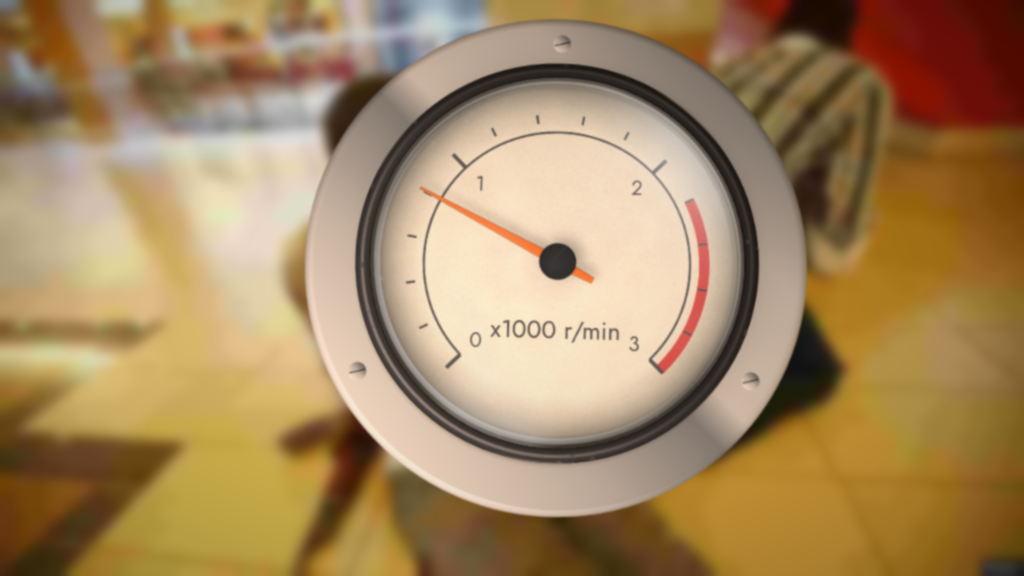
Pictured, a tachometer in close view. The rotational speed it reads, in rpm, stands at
800 rpm
